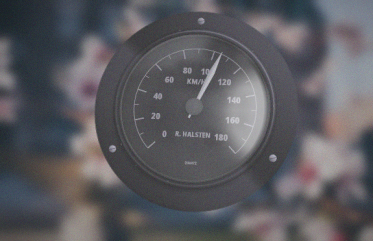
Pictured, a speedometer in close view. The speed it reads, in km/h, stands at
105 km/h
